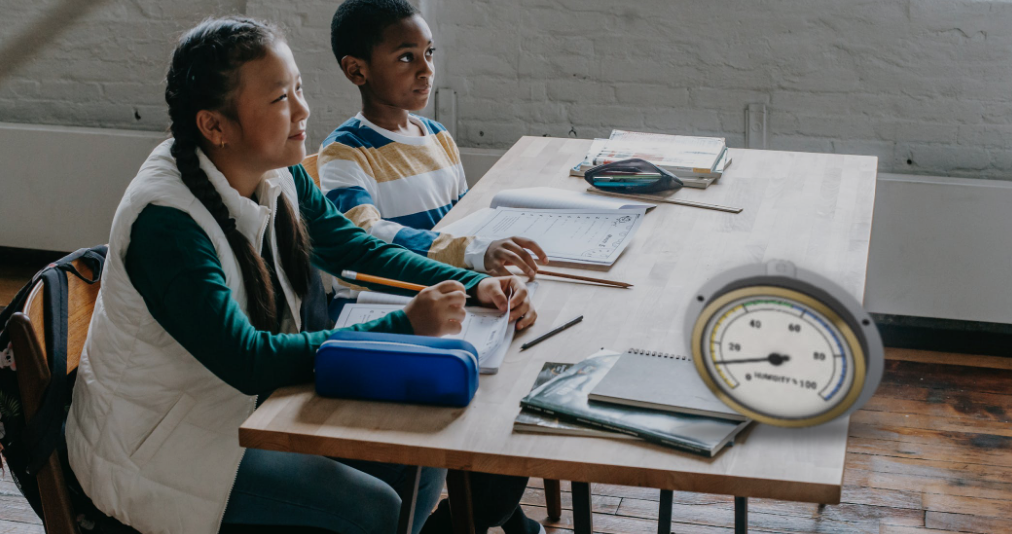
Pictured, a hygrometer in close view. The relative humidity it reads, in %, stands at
12 %
